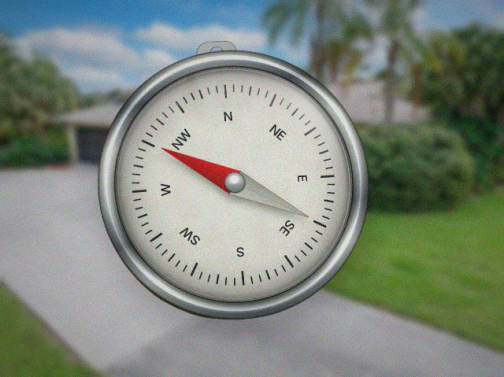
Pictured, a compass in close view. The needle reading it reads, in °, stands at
300 °
